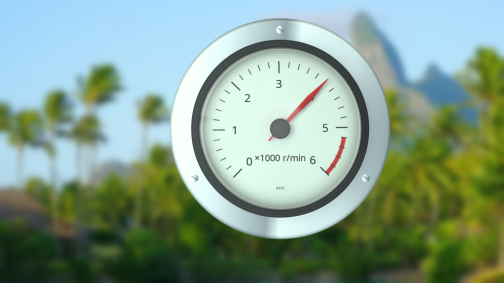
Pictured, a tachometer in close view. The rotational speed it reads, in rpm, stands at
4000 rpm
